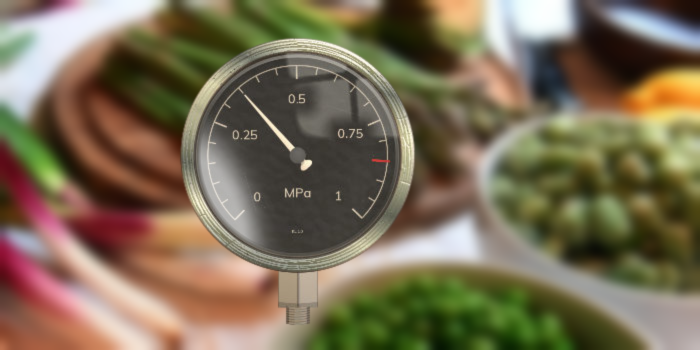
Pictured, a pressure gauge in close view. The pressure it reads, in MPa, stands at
0.35 MPa
